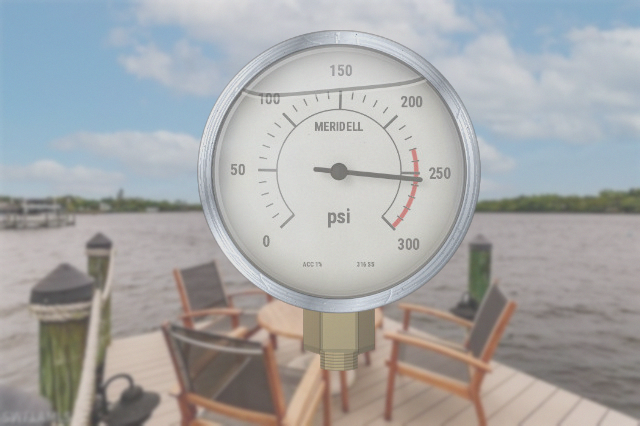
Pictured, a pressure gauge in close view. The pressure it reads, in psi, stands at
255 psi
